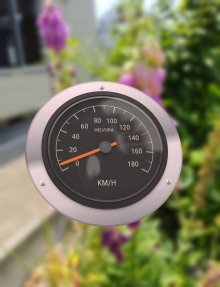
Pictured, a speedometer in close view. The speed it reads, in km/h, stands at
5 km/h
